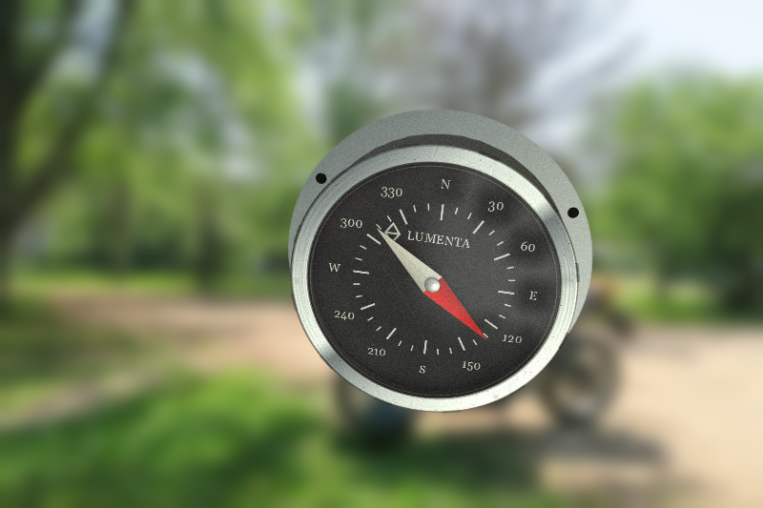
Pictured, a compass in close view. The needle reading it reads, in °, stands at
130 °
